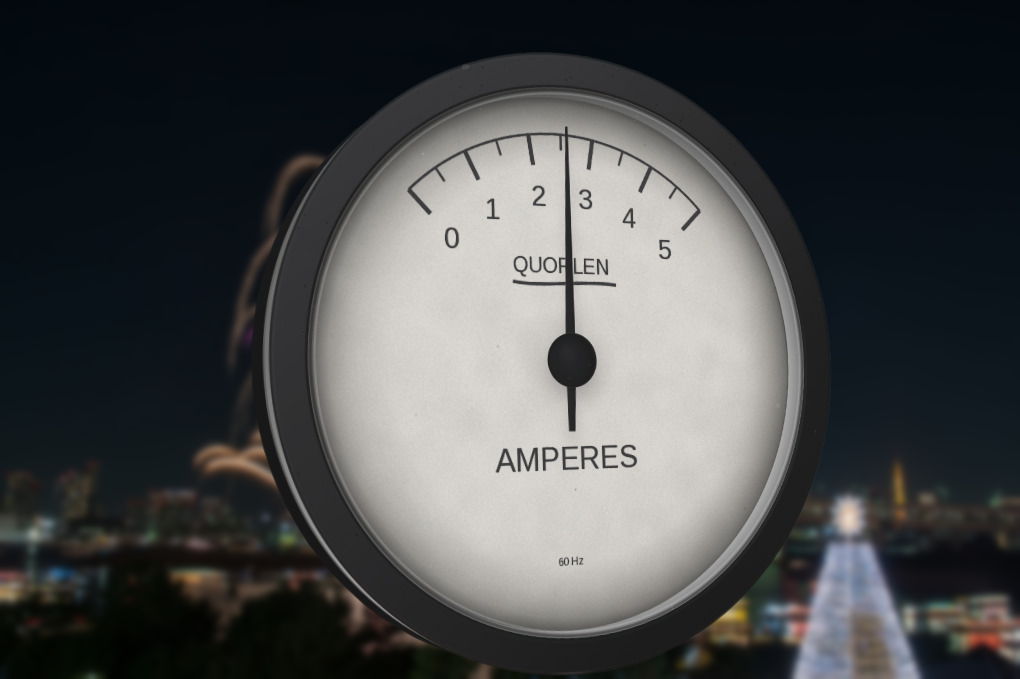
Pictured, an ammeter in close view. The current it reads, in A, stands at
2.5 A
